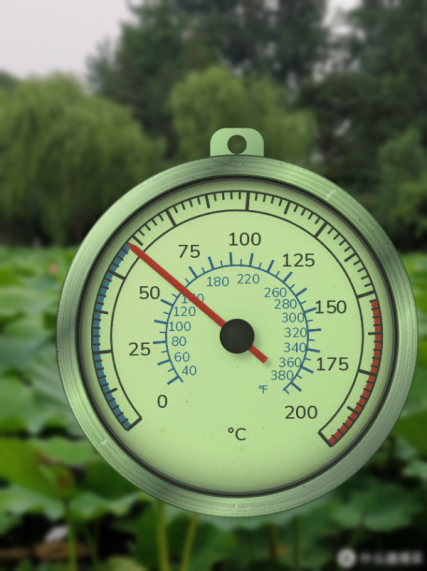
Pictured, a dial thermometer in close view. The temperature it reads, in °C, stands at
60 °C
